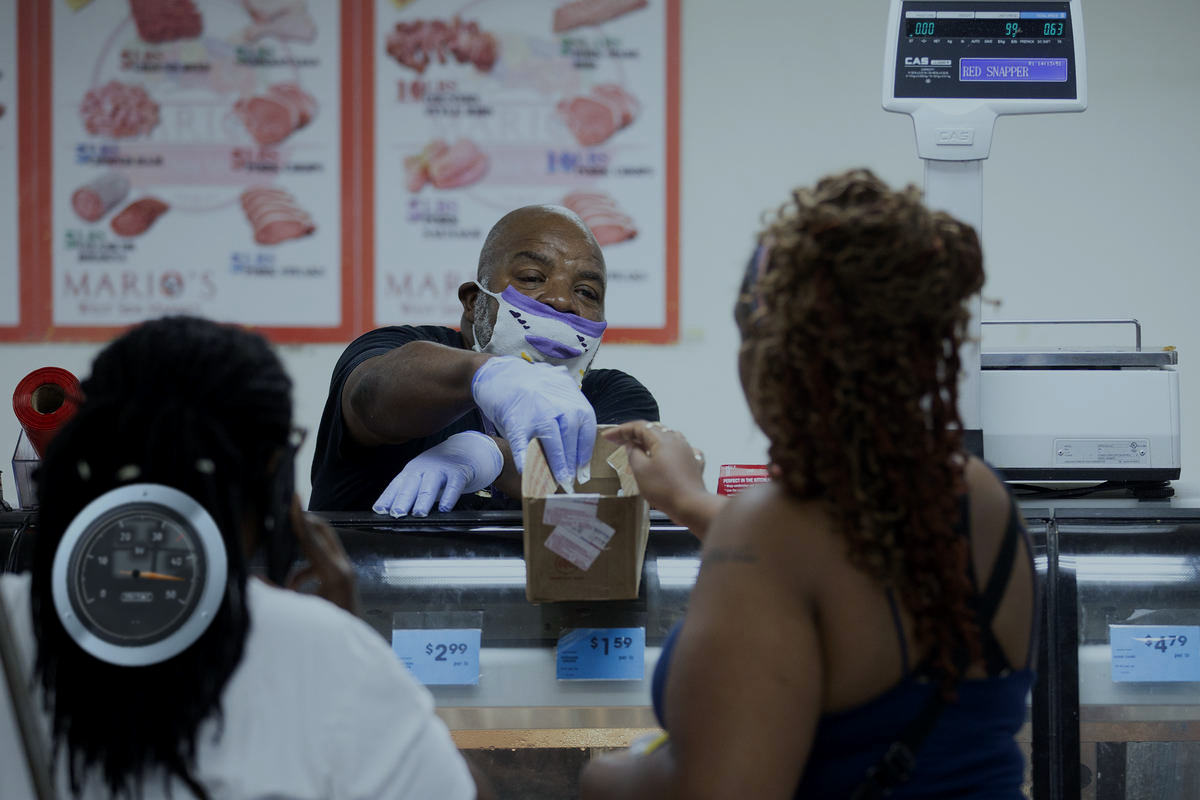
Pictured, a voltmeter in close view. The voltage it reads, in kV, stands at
45 kV
